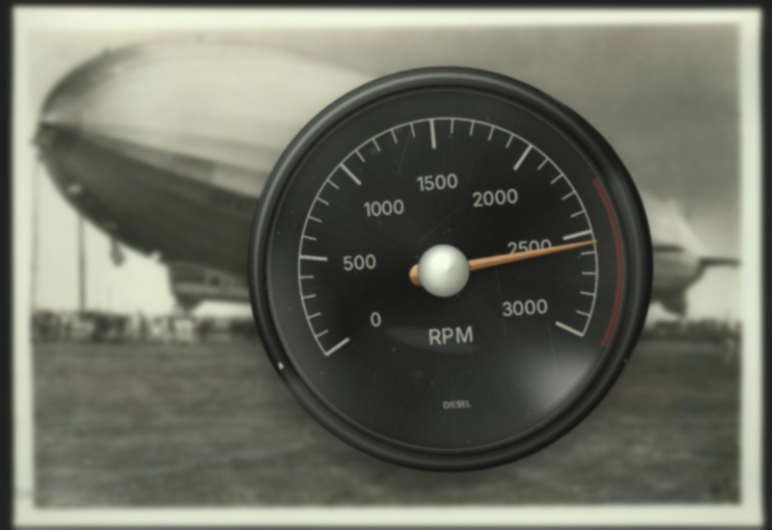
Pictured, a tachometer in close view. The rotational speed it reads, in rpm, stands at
2550 rpm
